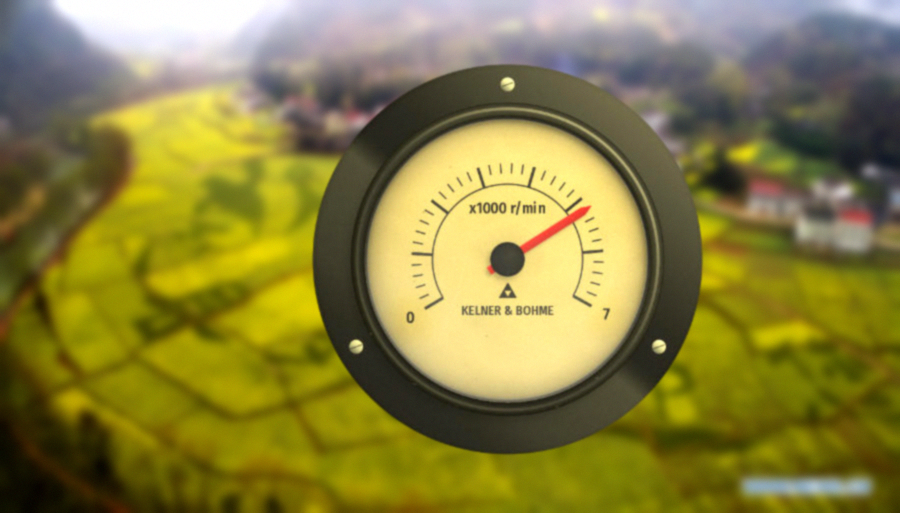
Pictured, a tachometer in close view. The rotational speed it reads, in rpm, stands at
5200 rpm
